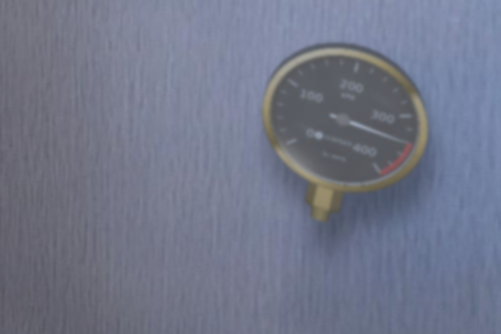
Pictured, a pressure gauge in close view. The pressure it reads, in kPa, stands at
340 kPa
